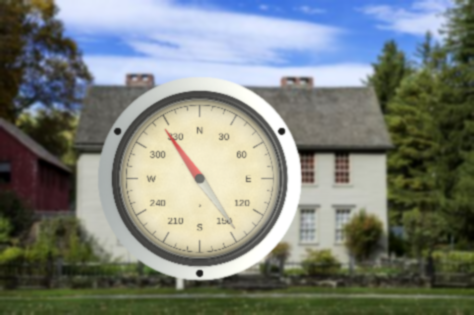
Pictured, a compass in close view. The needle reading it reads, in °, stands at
325 °
